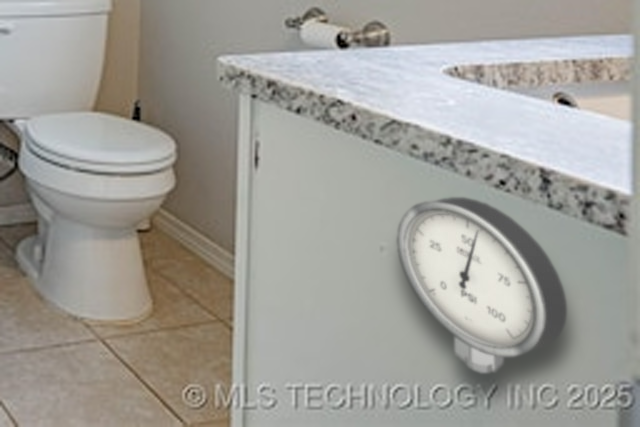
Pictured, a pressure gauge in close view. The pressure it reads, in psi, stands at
55 psi
